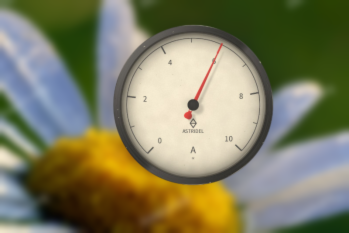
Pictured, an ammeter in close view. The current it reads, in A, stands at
6 A
